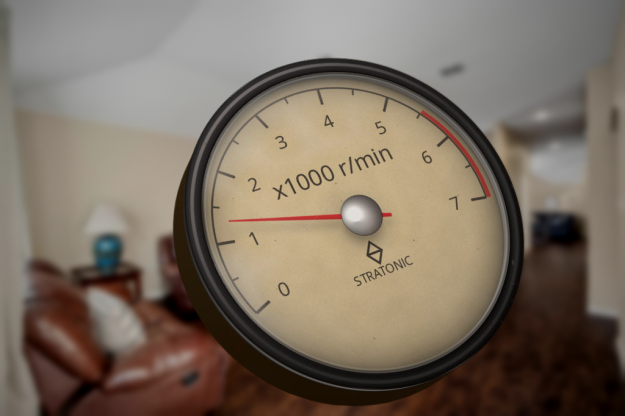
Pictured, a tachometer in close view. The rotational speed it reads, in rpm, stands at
1250 rpm
